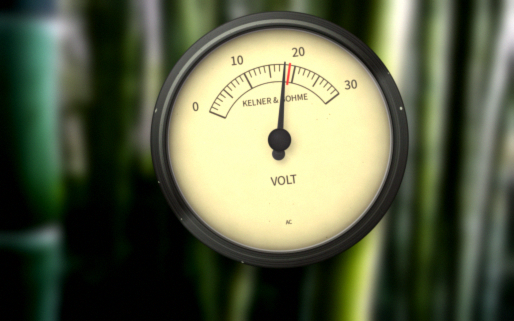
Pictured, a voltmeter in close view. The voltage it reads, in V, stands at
18 V
